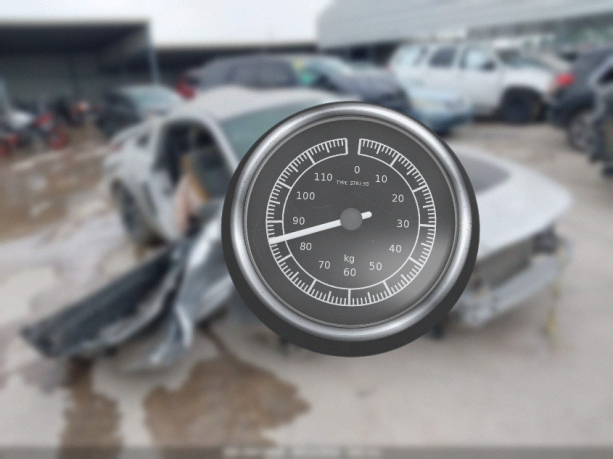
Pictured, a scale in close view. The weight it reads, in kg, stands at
85 kg
